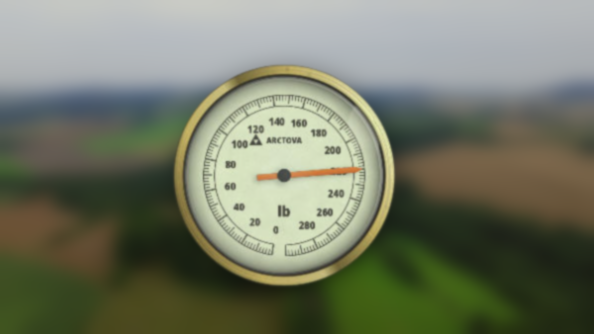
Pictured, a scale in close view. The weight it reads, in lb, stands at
220 lb
